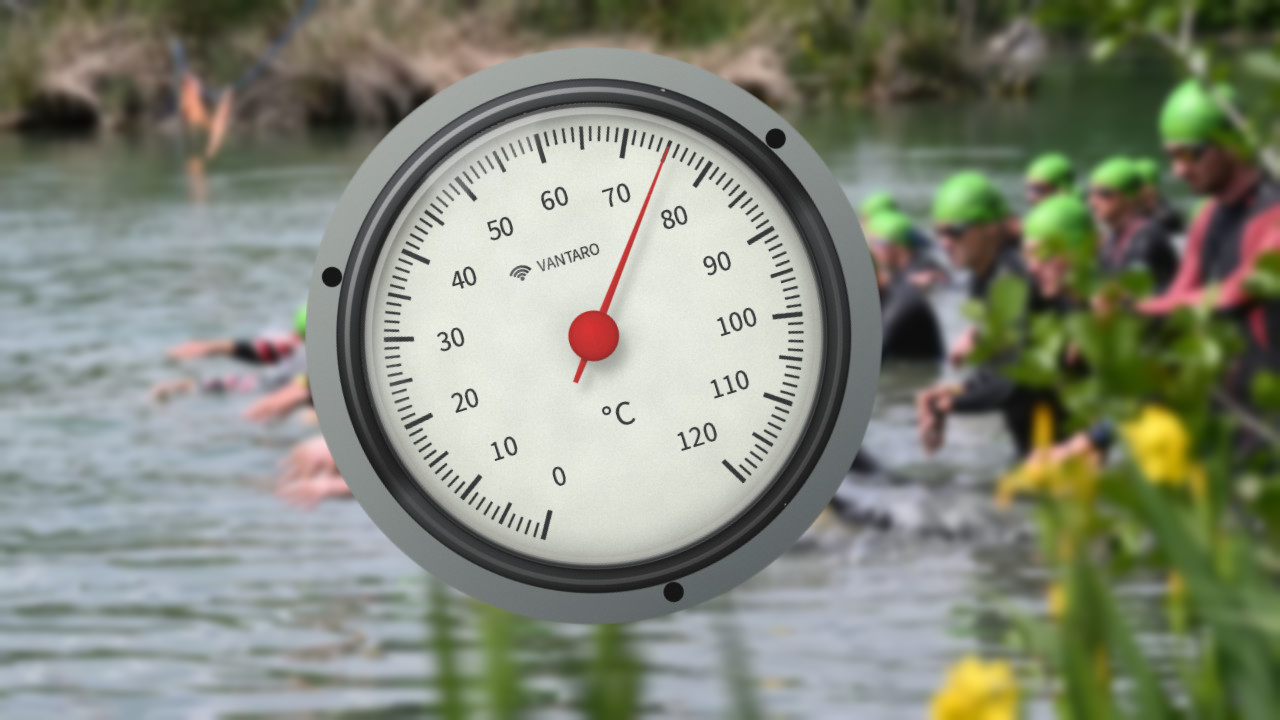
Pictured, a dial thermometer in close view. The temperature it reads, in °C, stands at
75 °C
